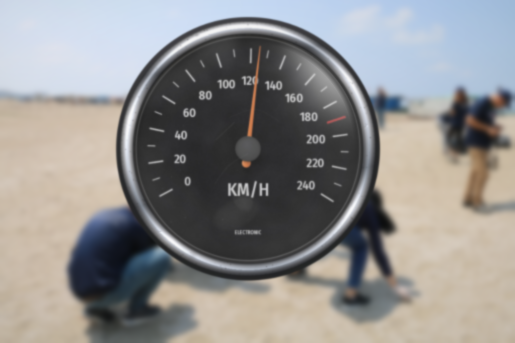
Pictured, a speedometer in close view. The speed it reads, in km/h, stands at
125 km/h
